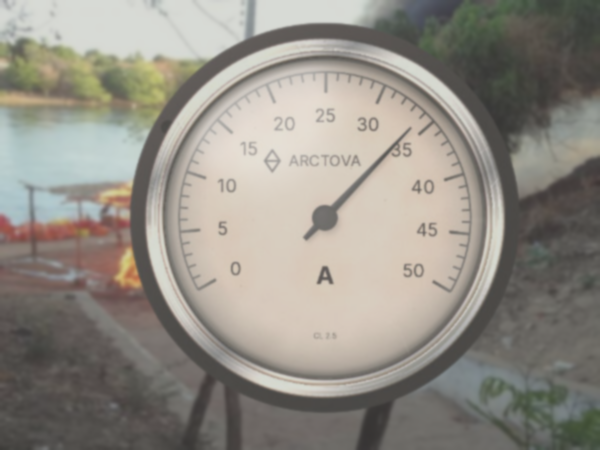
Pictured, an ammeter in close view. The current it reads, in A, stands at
34 A
